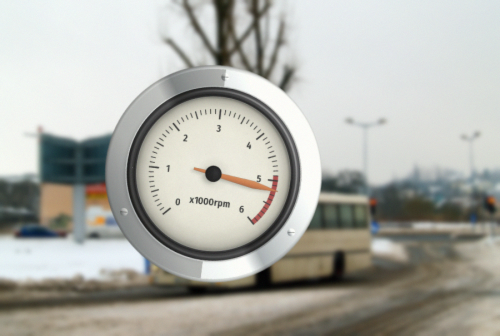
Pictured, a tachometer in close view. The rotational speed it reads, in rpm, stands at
5200 rpm
